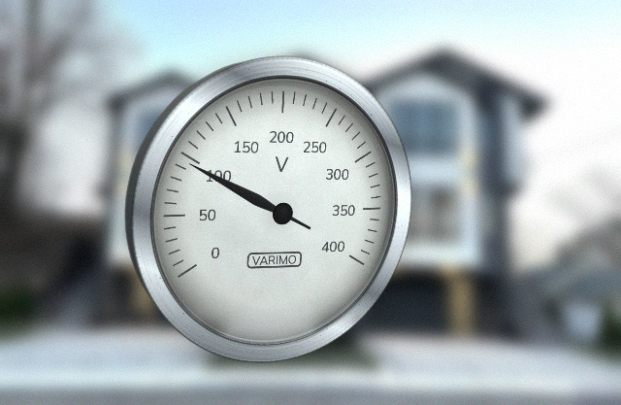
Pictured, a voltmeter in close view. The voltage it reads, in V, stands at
95 V
